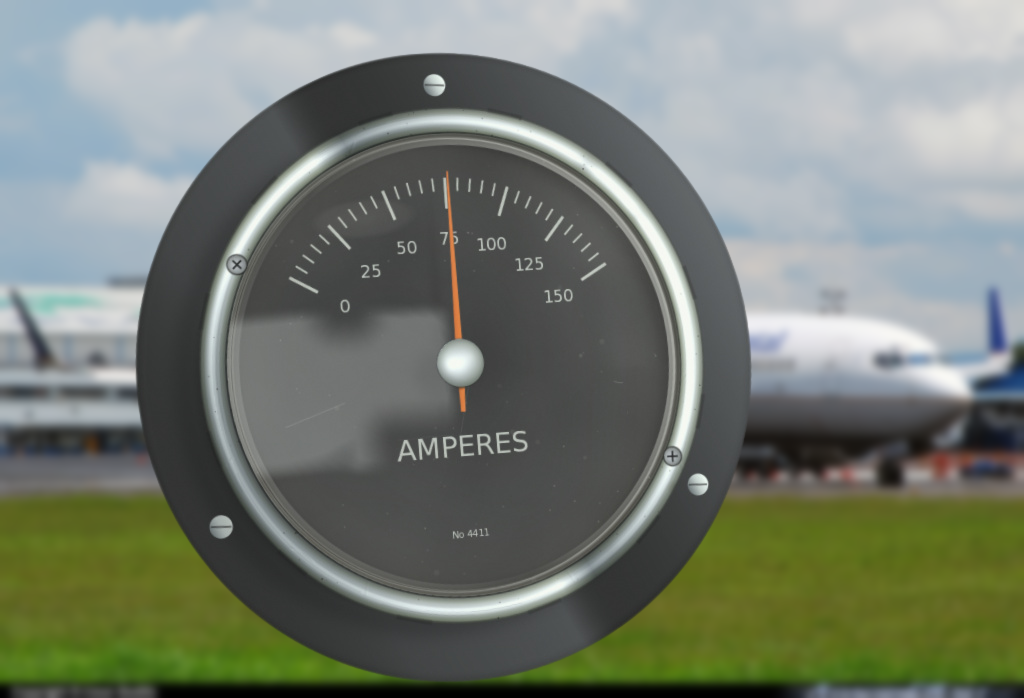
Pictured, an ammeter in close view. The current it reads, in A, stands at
75 A
